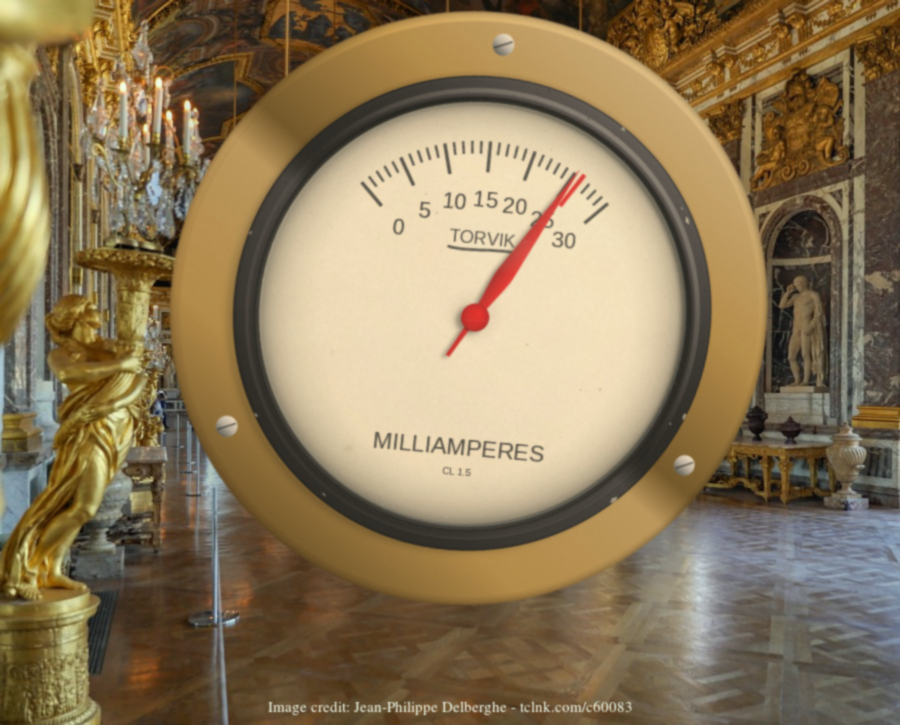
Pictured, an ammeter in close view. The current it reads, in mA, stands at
25 mA
